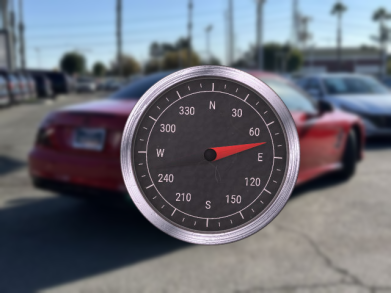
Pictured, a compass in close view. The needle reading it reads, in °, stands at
75 °
